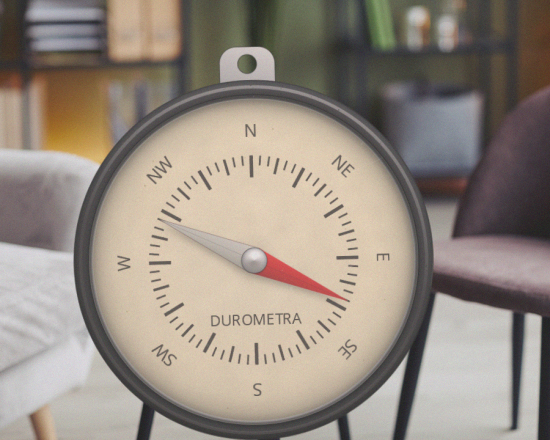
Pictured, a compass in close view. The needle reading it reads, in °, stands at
115 °
